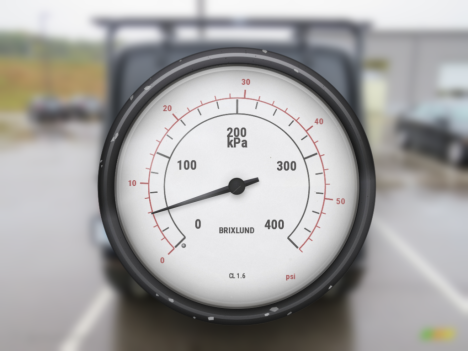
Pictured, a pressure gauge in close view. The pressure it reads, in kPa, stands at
40 kPa
